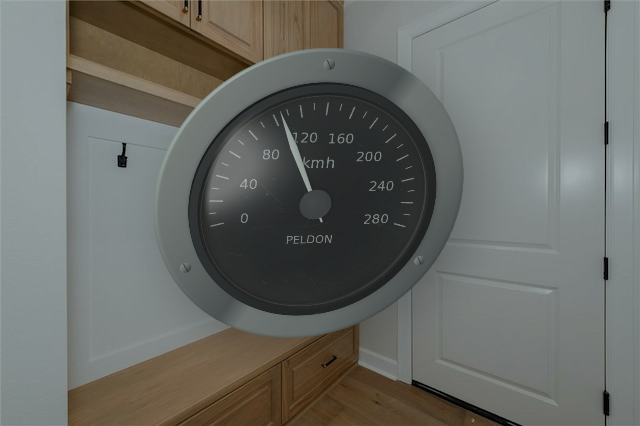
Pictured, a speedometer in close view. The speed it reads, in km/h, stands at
105 km/h
